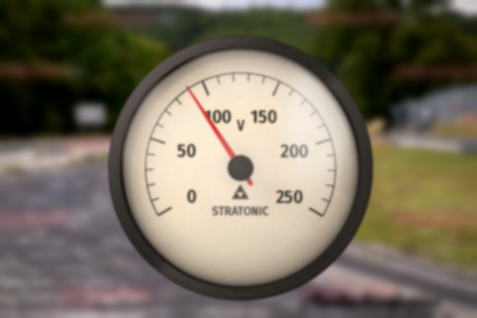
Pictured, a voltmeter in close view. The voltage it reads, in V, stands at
90 V
